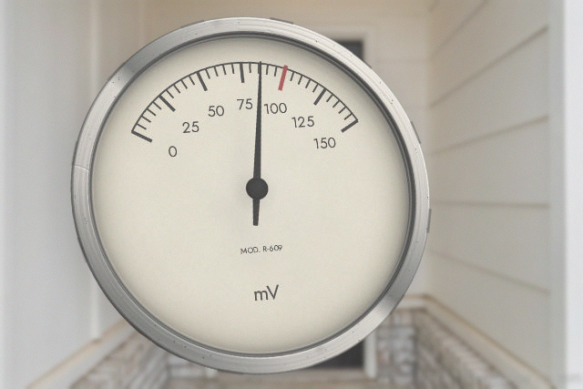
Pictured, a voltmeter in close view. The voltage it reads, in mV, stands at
85 mV
